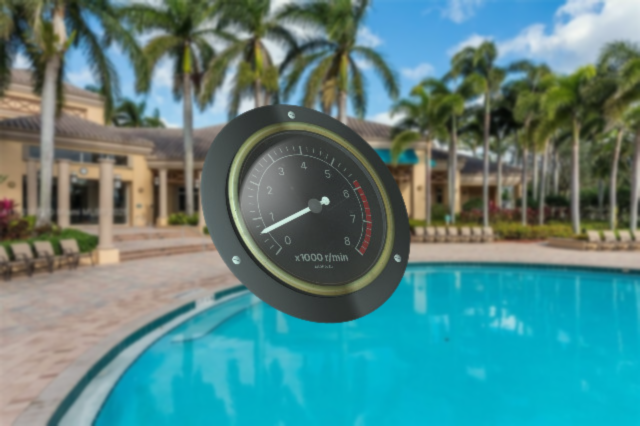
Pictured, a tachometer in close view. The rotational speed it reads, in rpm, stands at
600 rpm
